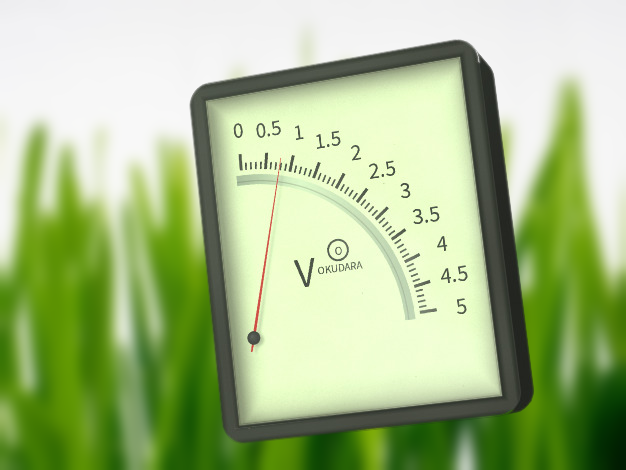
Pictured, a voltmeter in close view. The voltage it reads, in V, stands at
0.8 V
